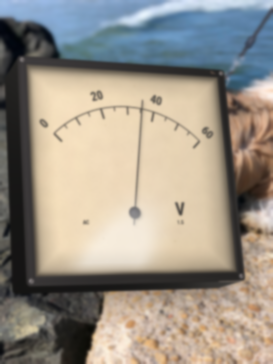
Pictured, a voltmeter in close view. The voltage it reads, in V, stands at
35 V
